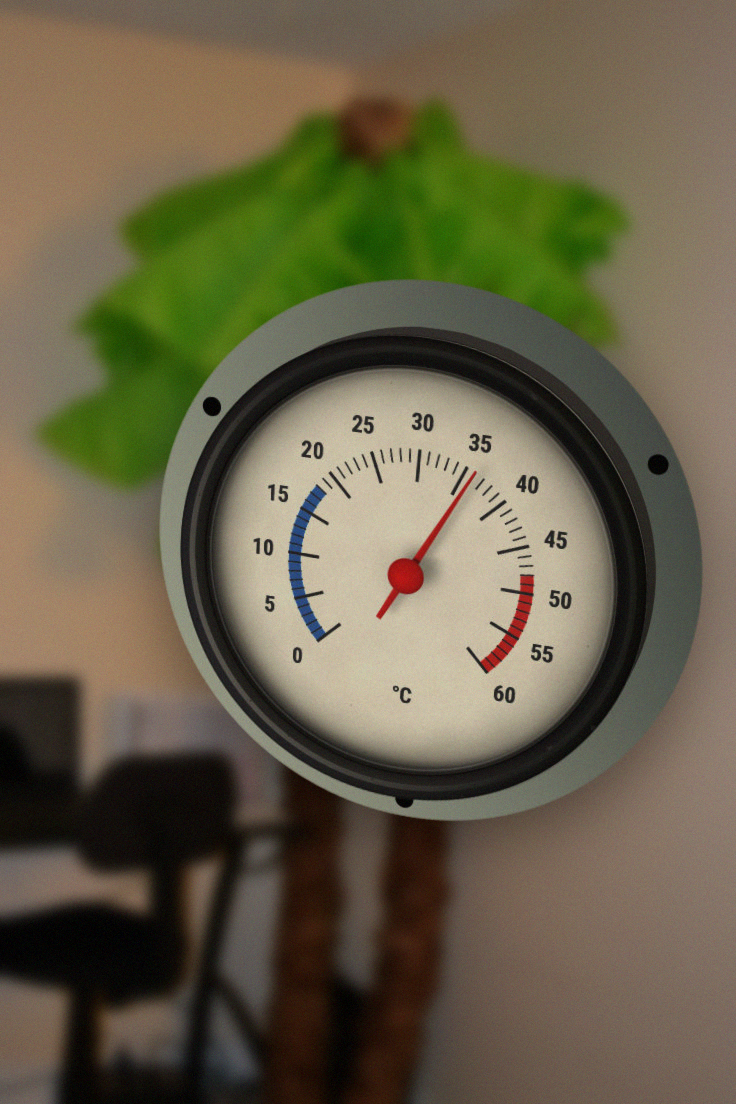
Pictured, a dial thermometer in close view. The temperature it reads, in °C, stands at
36 °C
